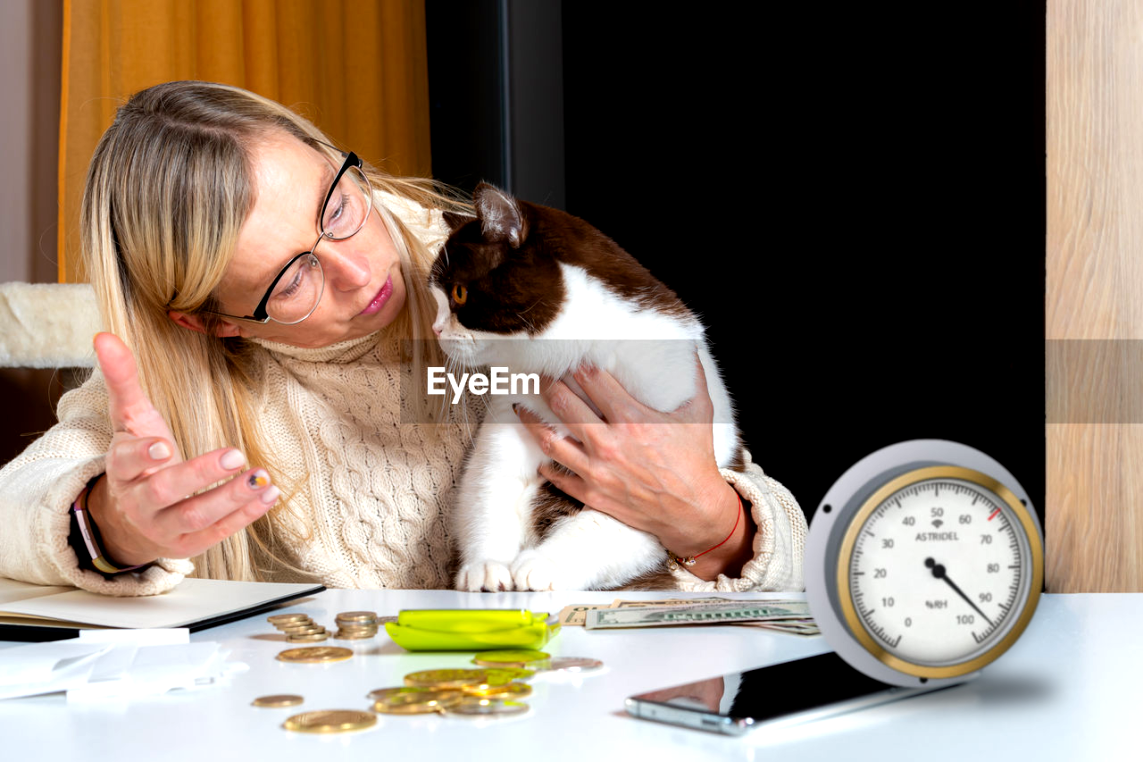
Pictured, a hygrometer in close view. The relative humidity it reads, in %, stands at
95 %
